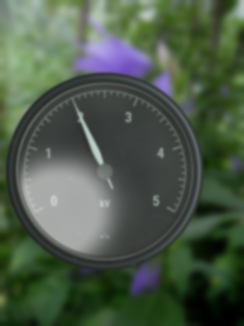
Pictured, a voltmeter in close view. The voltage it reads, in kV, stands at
2 kV
